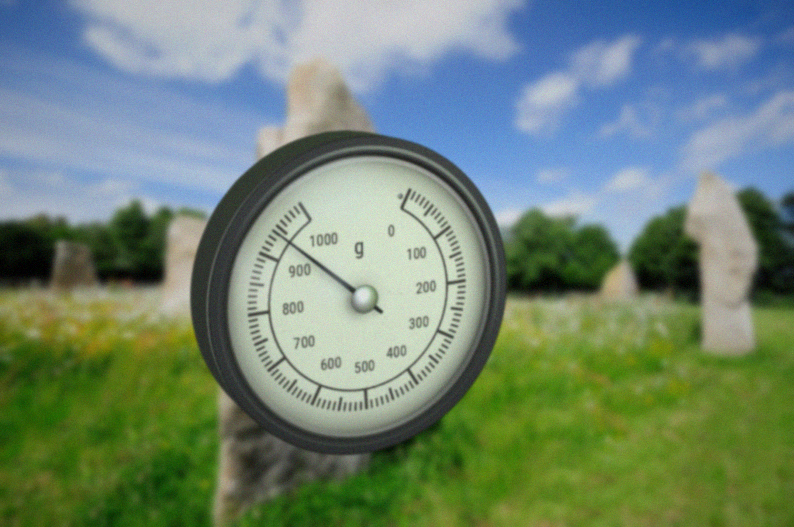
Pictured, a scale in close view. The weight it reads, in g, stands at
940 g
